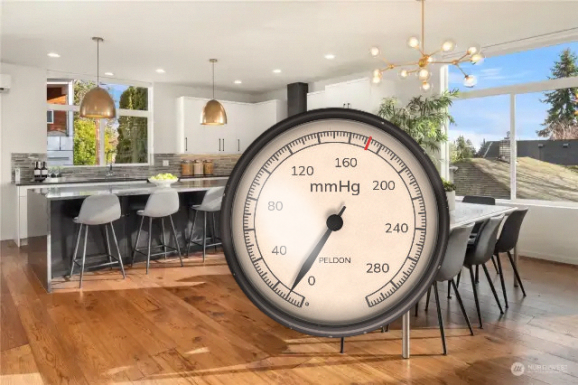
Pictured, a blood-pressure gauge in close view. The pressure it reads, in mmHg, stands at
10 mmHg
